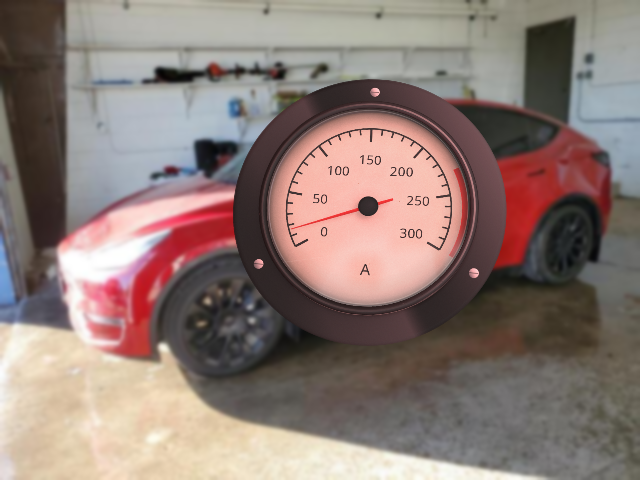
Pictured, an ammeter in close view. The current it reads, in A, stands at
15 A
